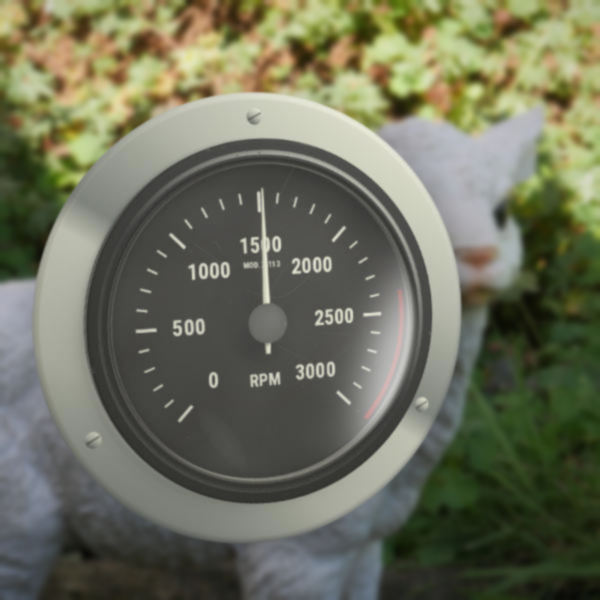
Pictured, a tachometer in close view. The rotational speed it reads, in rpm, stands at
1500 rpm
